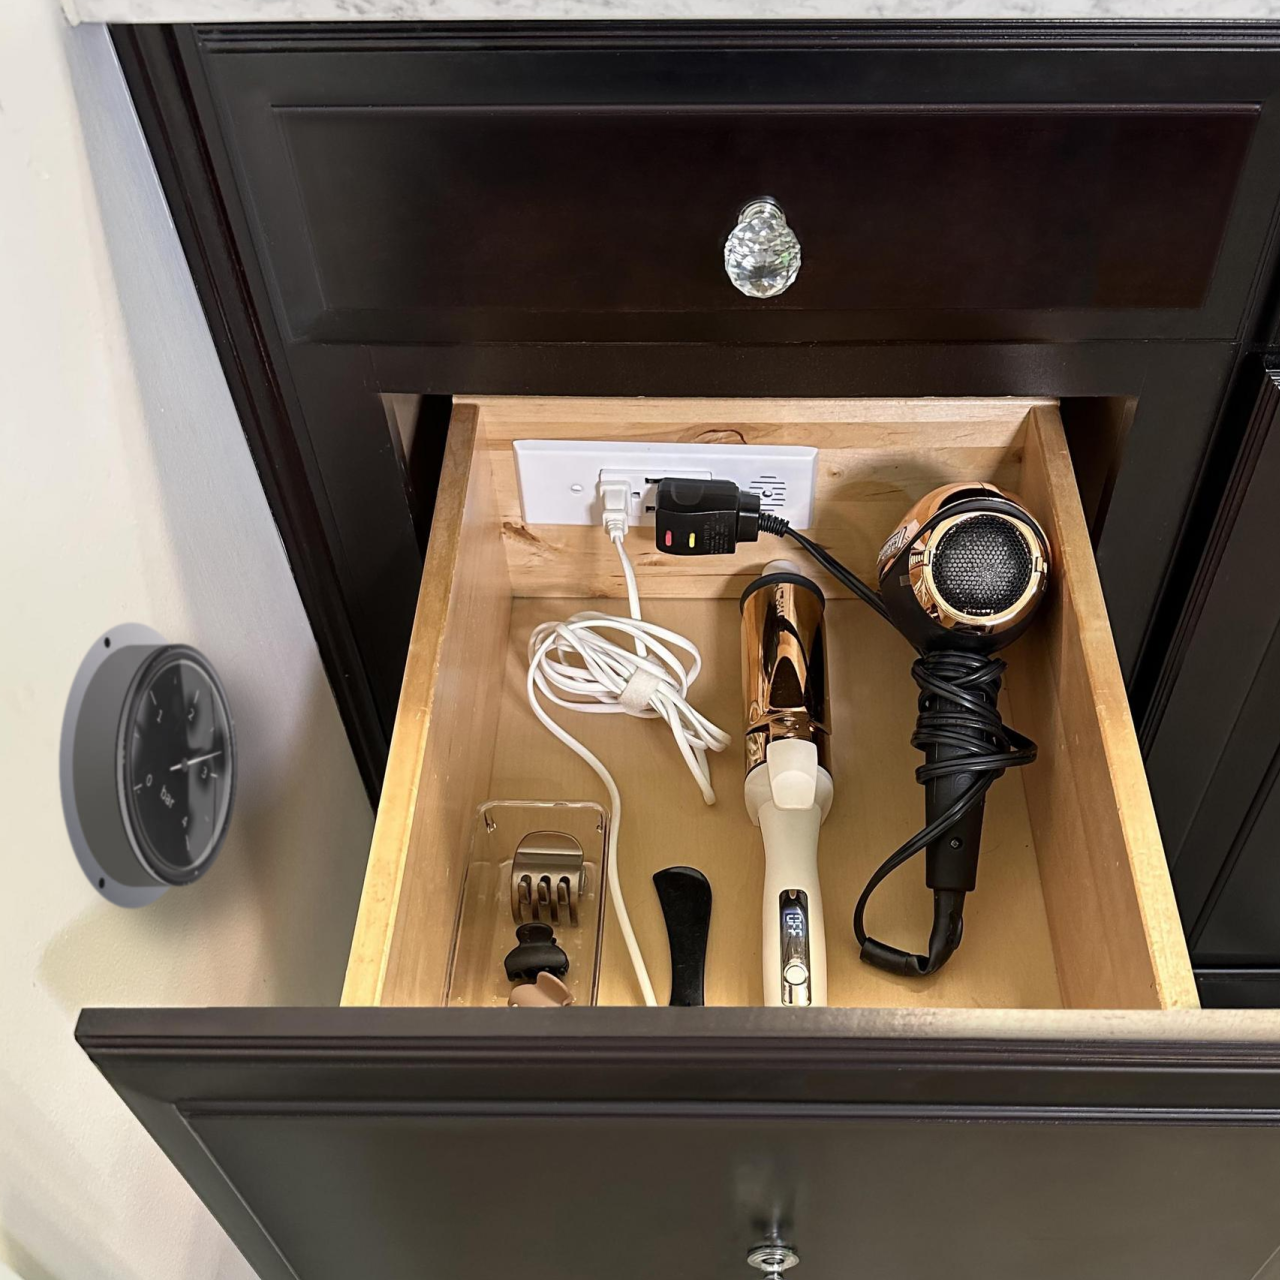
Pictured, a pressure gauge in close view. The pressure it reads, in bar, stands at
2.75 bar
